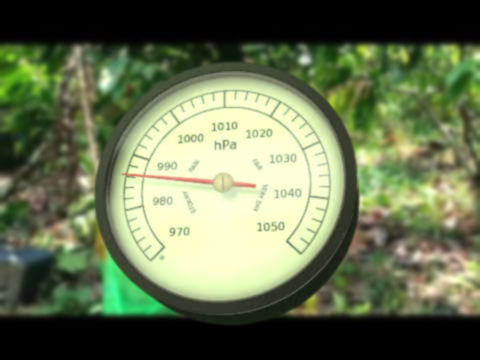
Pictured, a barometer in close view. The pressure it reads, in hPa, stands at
986 hPa
